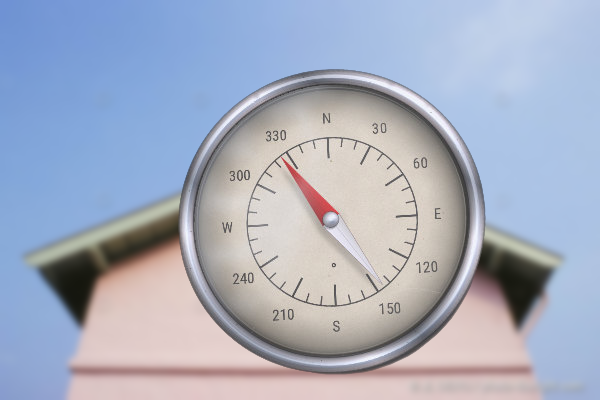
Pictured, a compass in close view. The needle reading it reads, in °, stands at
325 °
